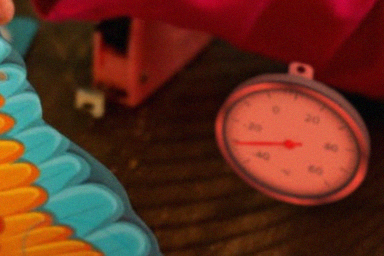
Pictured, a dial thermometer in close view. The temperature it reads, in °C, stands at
-30 °C
